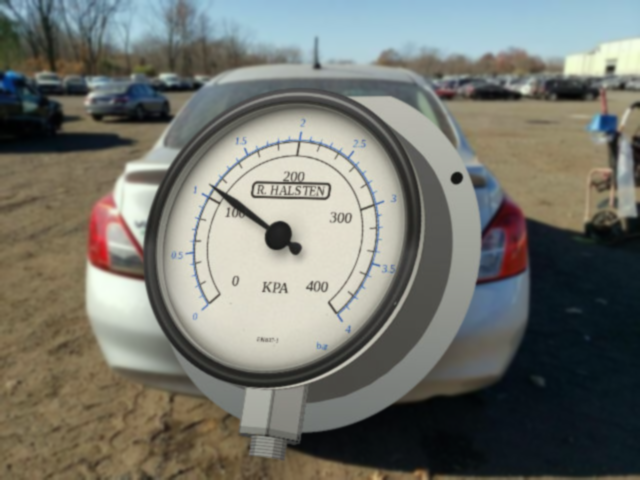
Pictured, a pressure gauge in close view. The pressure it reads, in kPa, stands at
110 kPa
